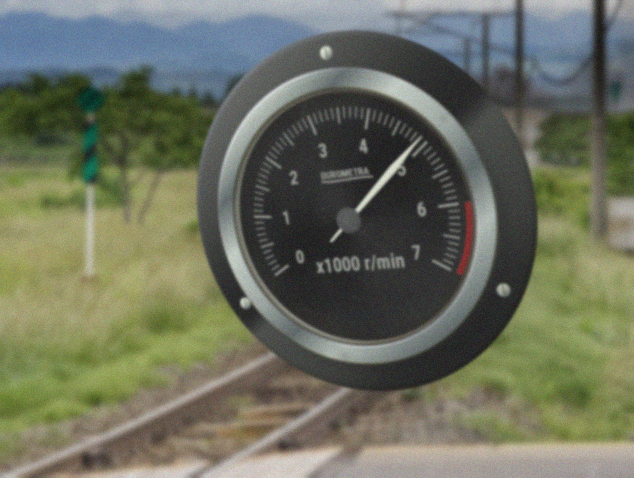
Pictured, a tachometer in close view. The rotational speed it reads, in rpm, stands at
4900 rpm
